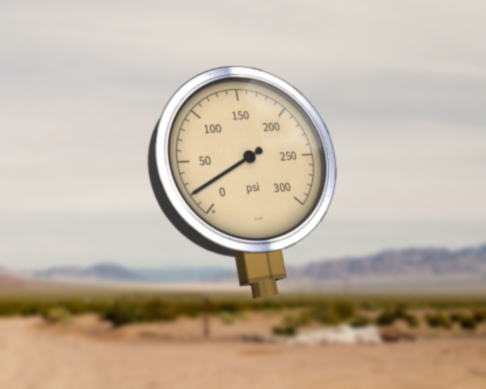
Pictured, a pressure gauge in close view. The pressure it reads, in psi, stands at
20 psi
